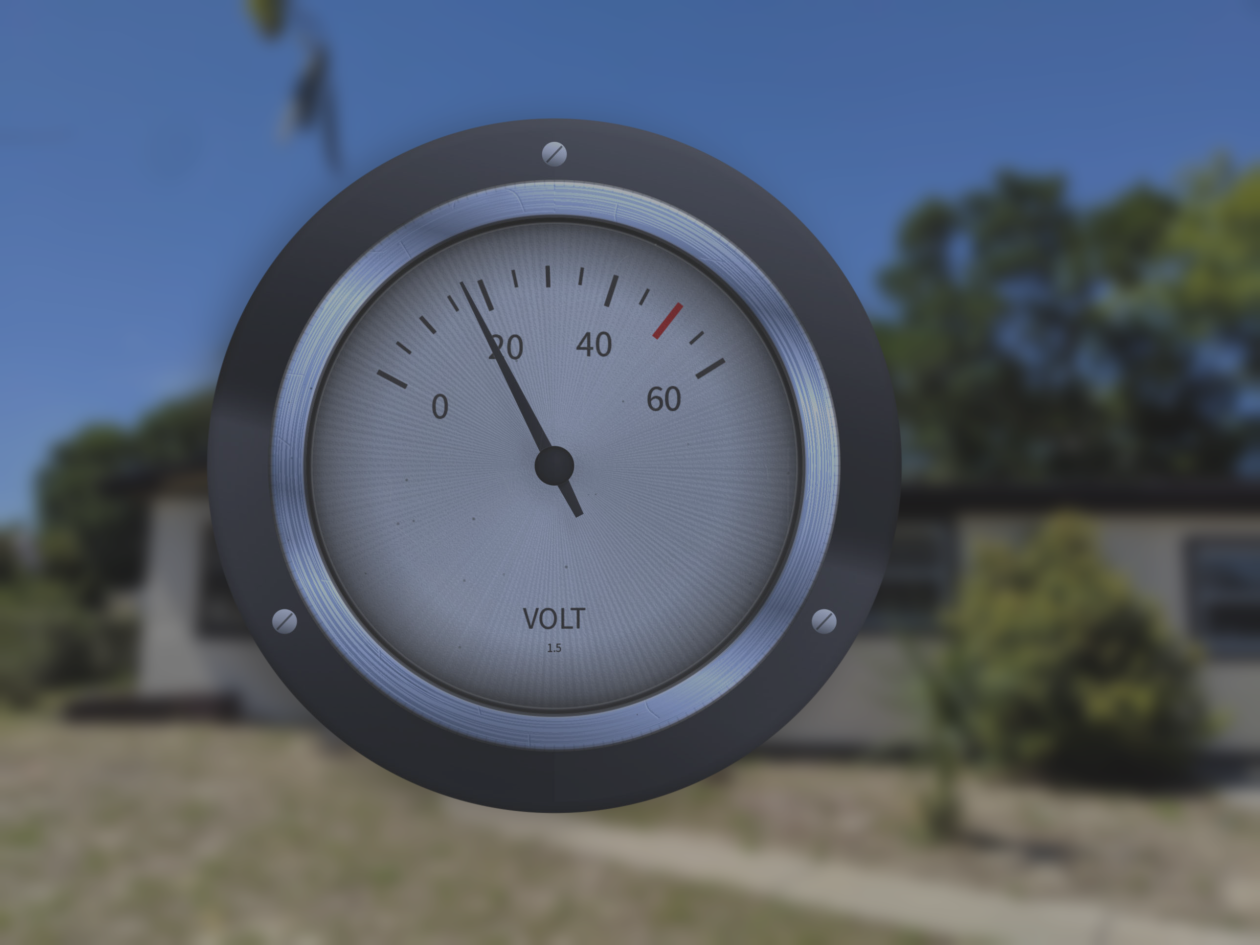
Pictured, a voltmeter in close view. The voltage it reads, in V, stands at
17.5 V
